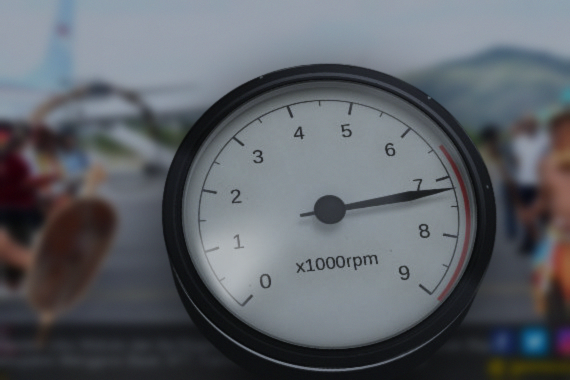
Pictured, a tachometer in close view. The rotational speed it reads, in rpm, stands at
7250 rpm
